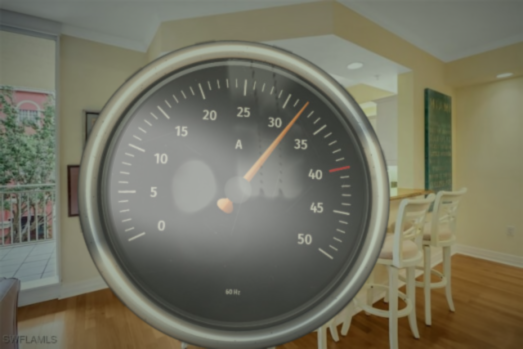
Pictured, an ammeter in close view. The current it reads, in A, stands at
32 A
